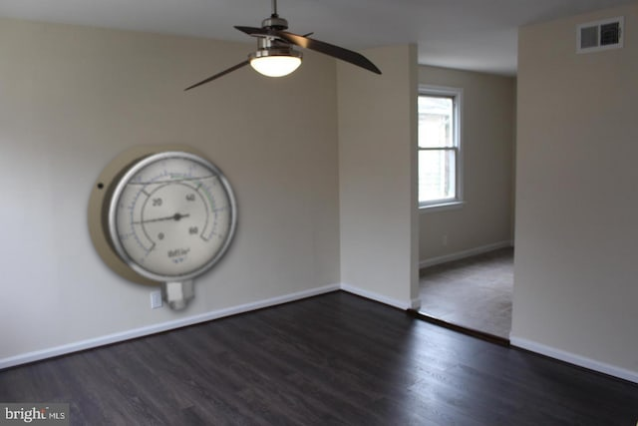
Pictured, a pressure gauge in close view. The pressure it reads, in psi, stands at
10 psi
